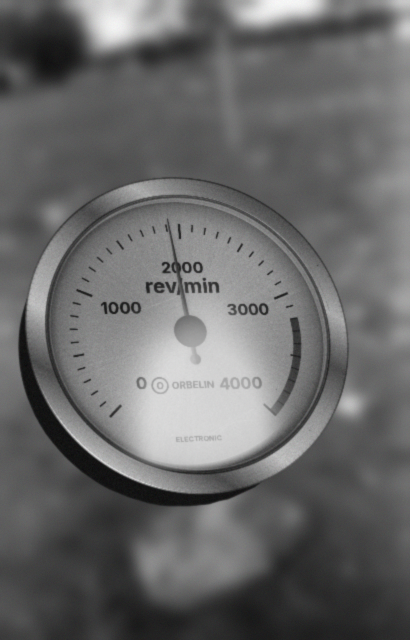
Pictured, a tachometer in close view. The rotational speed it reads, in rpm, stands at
1900 rpm
